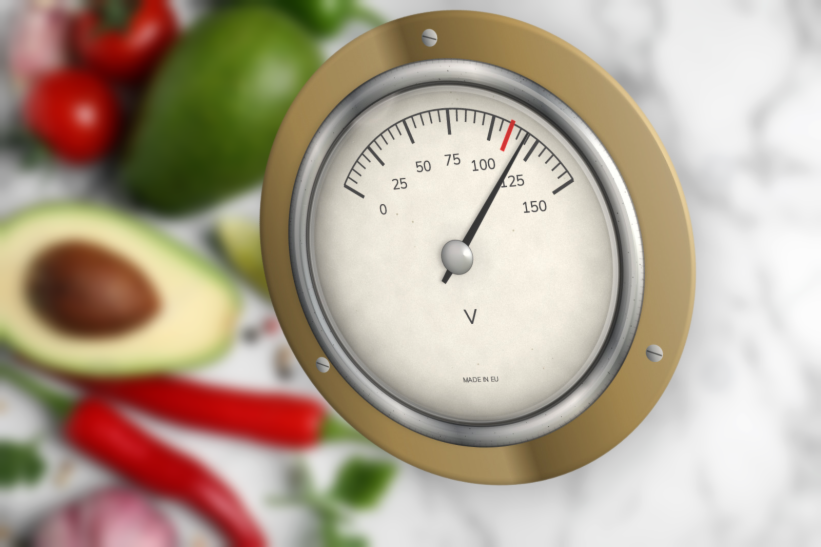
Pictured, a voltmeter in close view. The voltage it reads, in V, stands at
120 V
